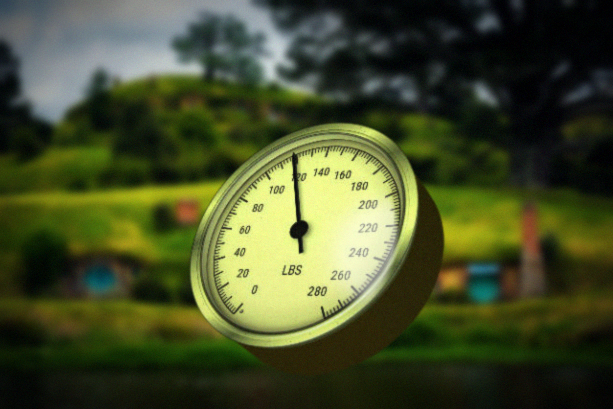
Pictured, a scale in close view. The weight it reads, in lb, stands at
120 lb
